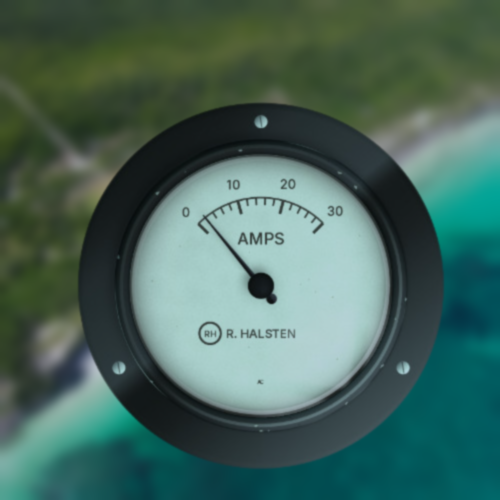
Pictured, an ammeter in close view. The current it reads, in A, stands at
2 A
